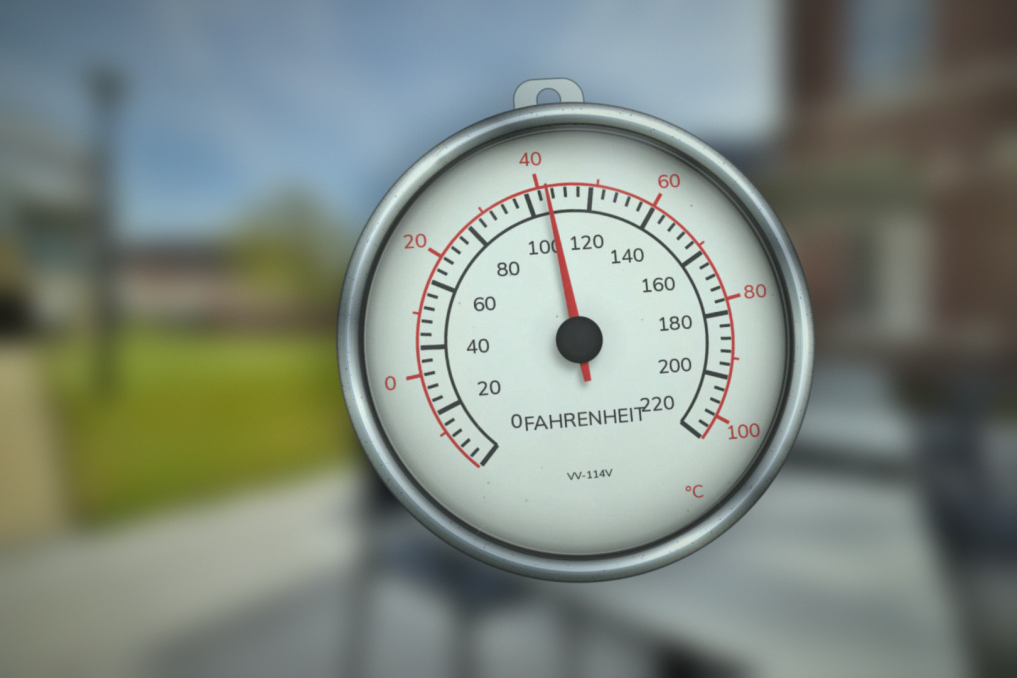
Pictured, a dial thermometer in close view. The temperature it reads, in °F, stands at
106 °F
